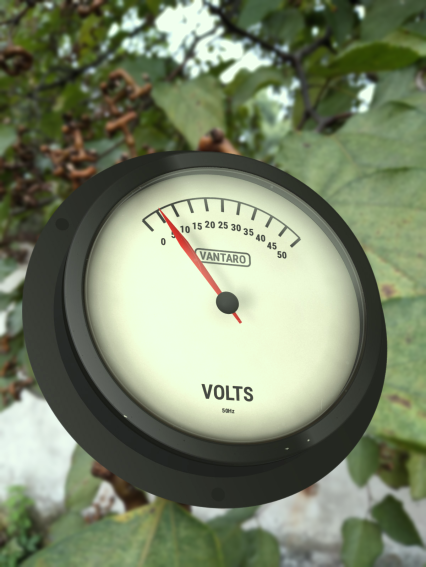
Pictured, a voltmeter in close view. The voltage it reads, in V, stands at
5 V
